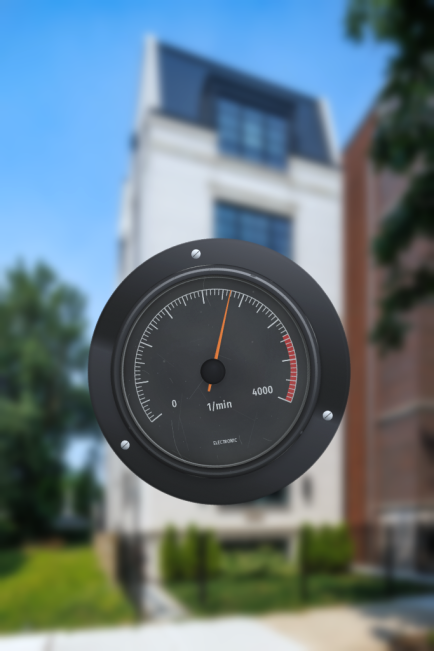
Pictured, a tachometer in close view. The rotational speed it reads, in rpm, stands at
2350 rpm
